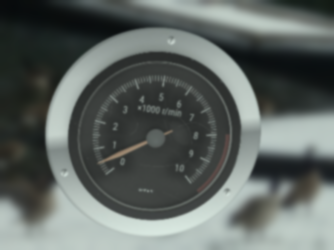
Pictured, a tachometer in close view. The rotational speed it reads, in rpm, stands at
500 rpm
